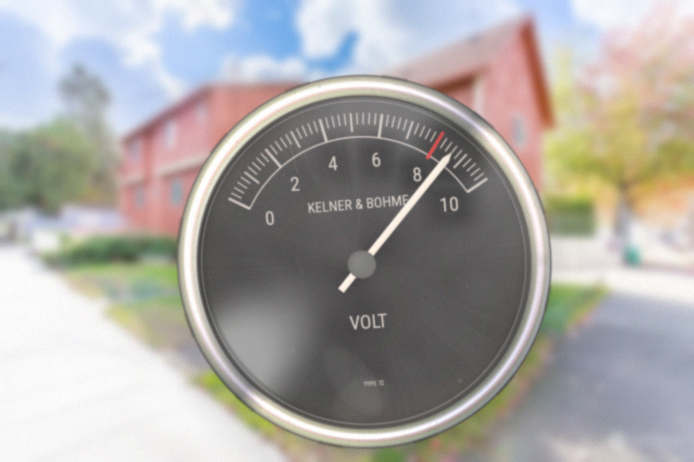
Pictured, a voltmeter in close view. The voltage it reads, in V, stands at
8.6 V
